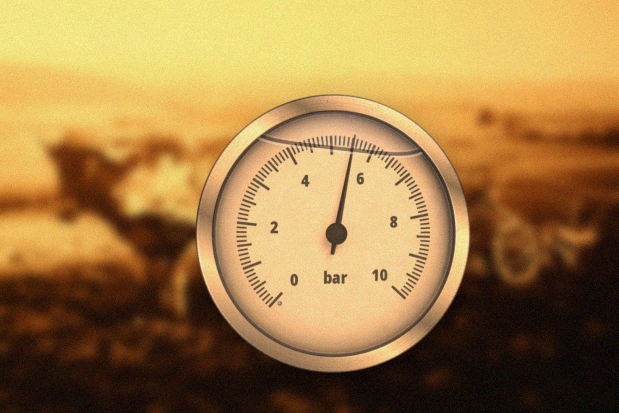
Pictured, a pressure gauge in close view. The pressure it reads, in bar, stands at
5.5 bar
